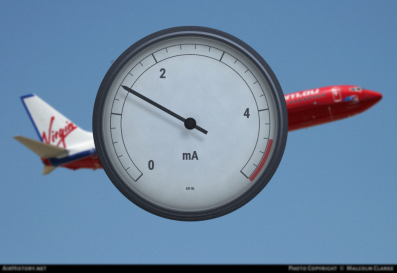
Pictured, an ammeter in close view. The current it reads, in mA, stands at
1.4 mA
